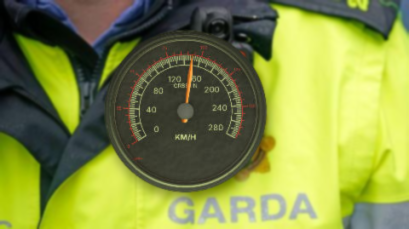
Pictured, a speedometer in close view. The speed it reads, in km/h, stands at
150 km/h
